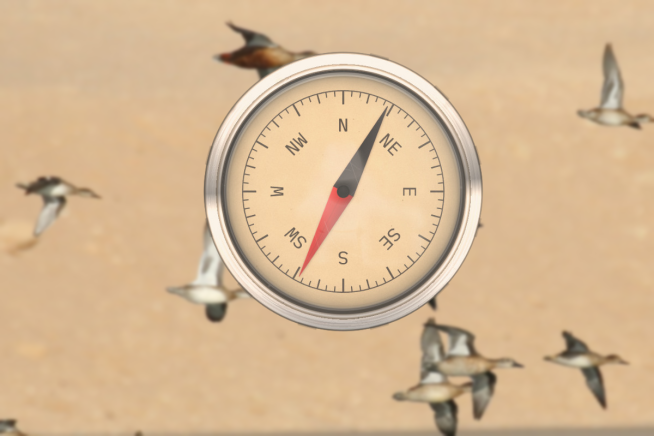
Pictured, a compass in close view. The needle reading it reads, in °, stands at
207.5 °
